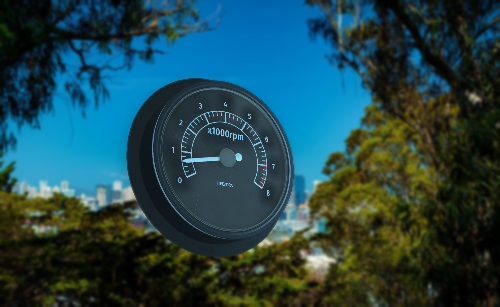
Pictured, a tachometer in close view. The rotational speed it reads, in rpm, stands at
600 rpm
